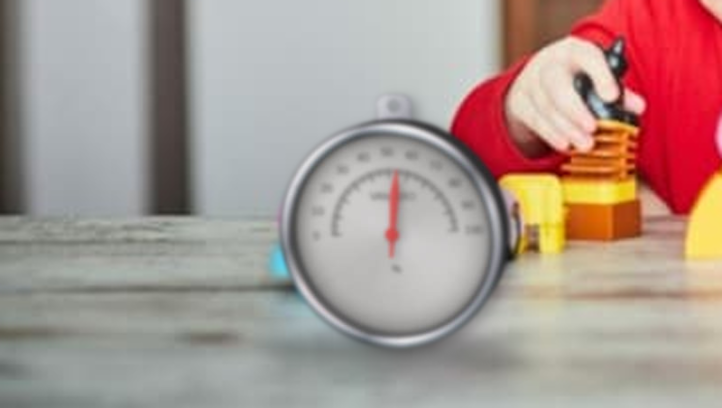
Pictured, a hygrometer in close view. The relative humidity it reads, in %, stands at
55 %
